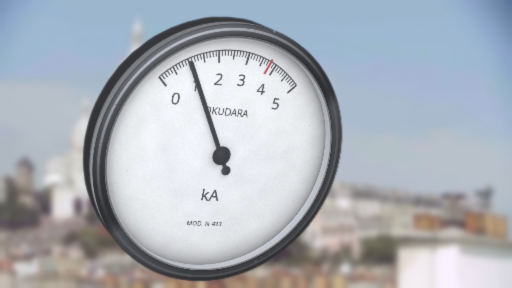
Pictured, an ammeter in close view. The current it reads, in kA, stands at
1 kA
